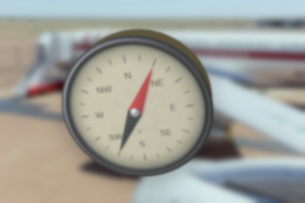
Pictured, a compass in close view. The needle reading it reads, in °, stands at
30 °
